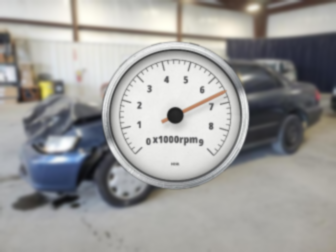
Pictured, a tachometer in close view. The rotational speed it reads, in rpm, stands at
6600 rpm
